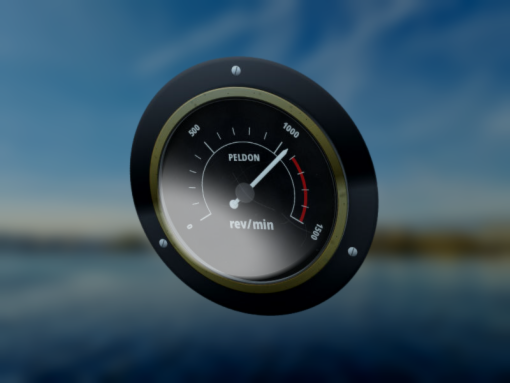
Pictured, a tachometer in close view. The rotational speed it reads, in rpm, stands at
1050 rpm
